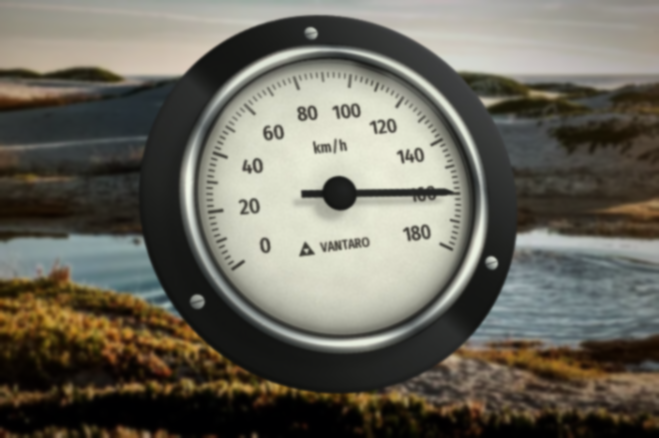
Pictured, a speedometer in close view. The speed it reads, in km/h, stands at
160 km/h
